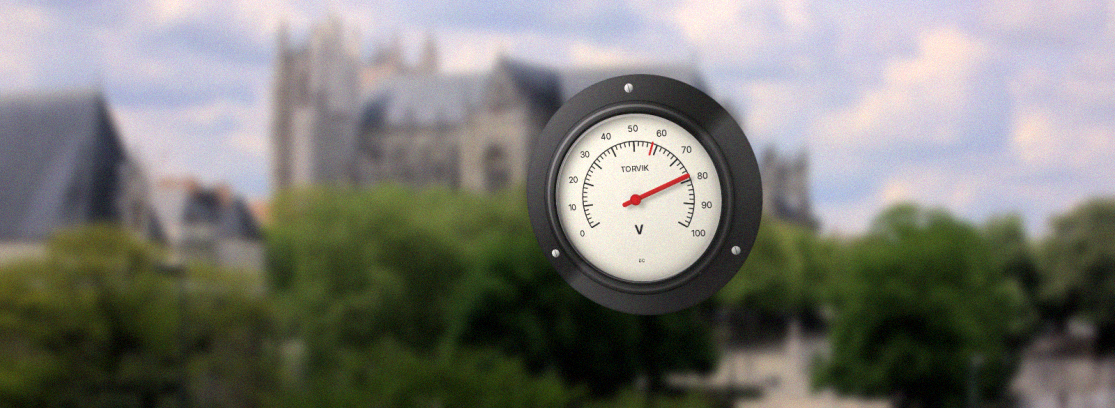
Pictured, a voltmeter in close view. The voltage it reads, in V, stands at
78 V
